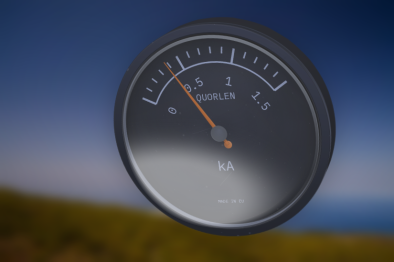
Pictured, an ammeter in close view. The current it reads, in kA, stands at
0.4 kA
